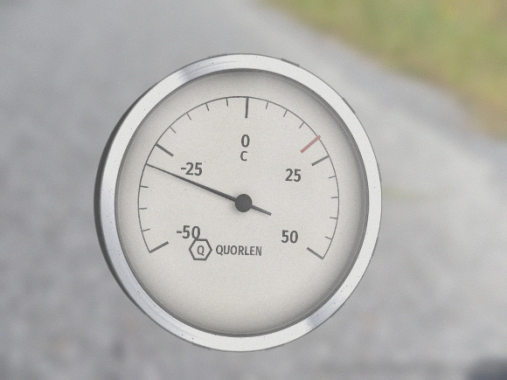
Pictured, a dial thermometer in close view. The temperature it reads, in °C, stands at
-30 °C
